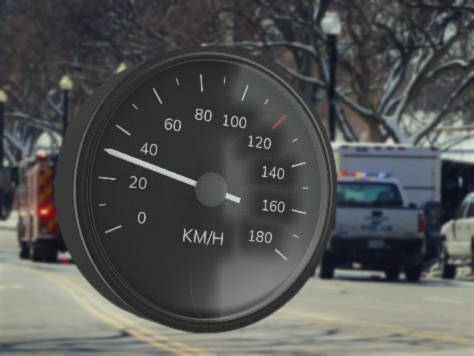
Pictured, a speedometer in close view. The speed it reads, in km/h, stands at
30 km/h
